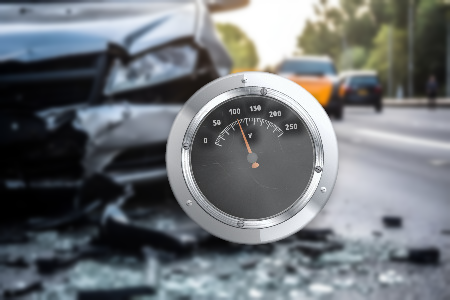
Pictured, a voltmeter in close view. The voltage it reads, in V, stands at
100 V
